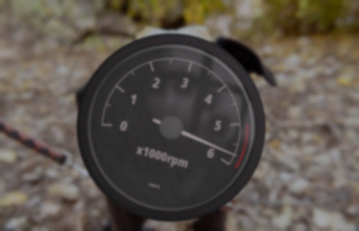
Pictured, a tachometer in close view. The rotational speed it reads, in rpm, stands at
5750 rpm
